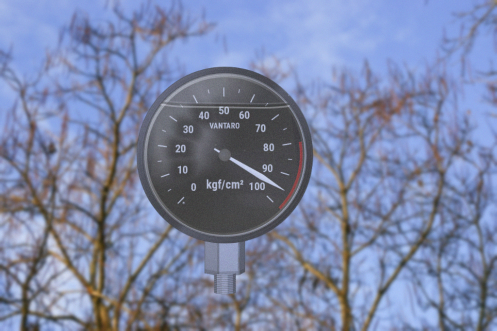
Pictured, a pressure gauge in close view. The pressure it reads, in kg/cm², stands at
95 kg/cm²
